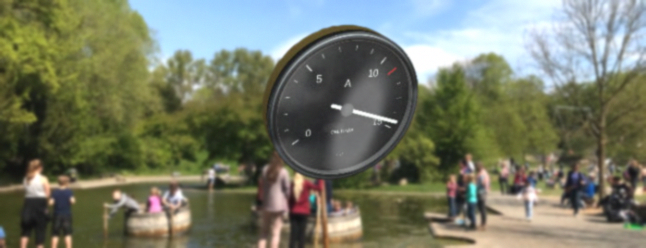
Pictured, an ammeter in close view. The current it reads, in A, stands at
14.5 A
